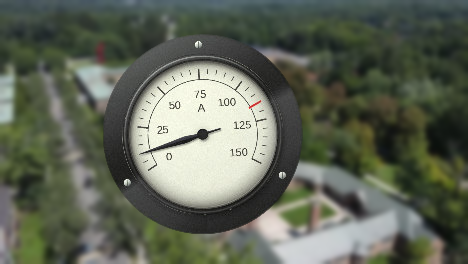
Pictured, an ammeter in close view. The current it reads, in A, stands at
10 A
